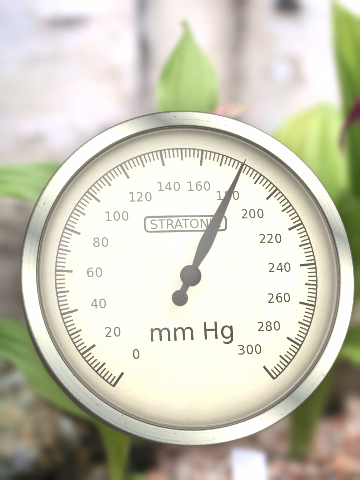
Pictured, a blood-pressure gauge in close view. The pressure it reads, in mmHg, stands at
180 mmHg
